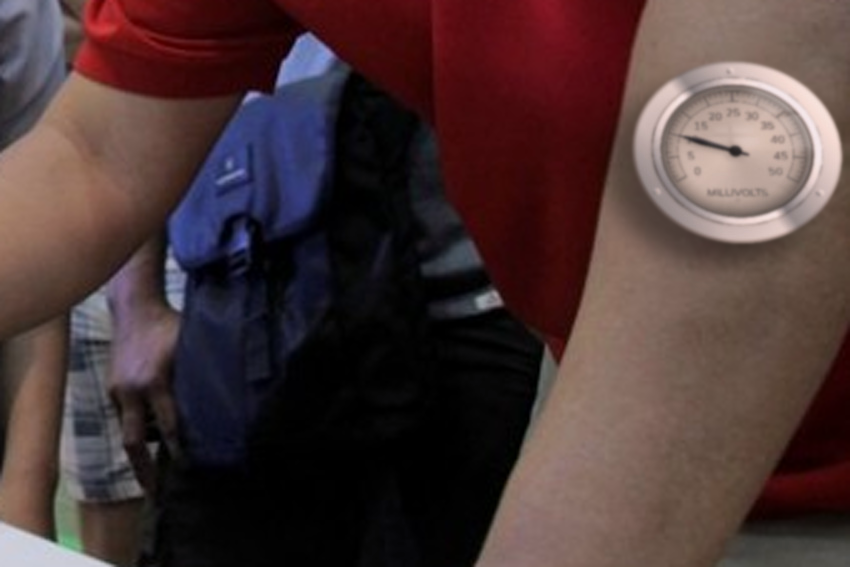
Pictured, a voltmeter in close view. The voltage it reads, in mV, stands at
10 mV
